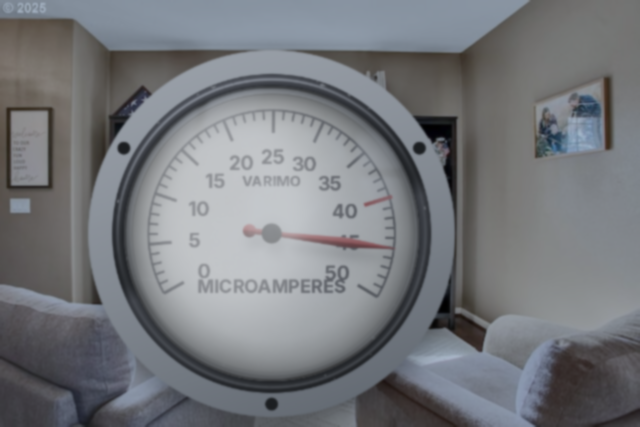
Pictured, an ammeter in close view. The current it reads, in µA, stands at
45 µA
